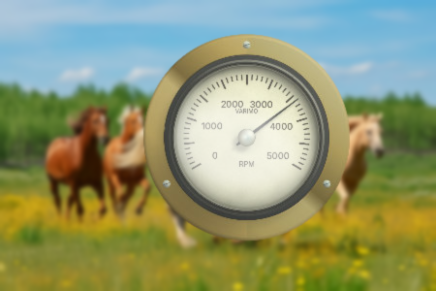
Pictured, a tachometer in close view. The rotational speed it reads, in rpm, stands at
3600 rpm
